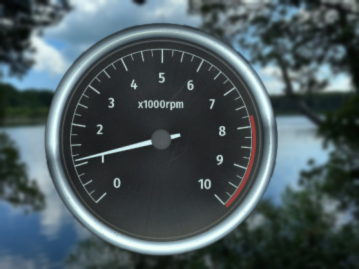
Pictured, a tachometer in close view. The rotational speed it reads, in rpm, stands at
1125 rpm
